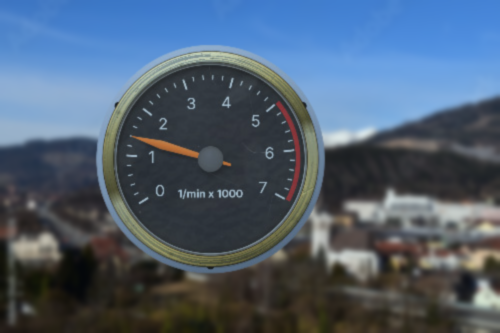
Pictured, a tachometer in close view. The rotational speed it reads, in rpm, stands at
1400 rpm
